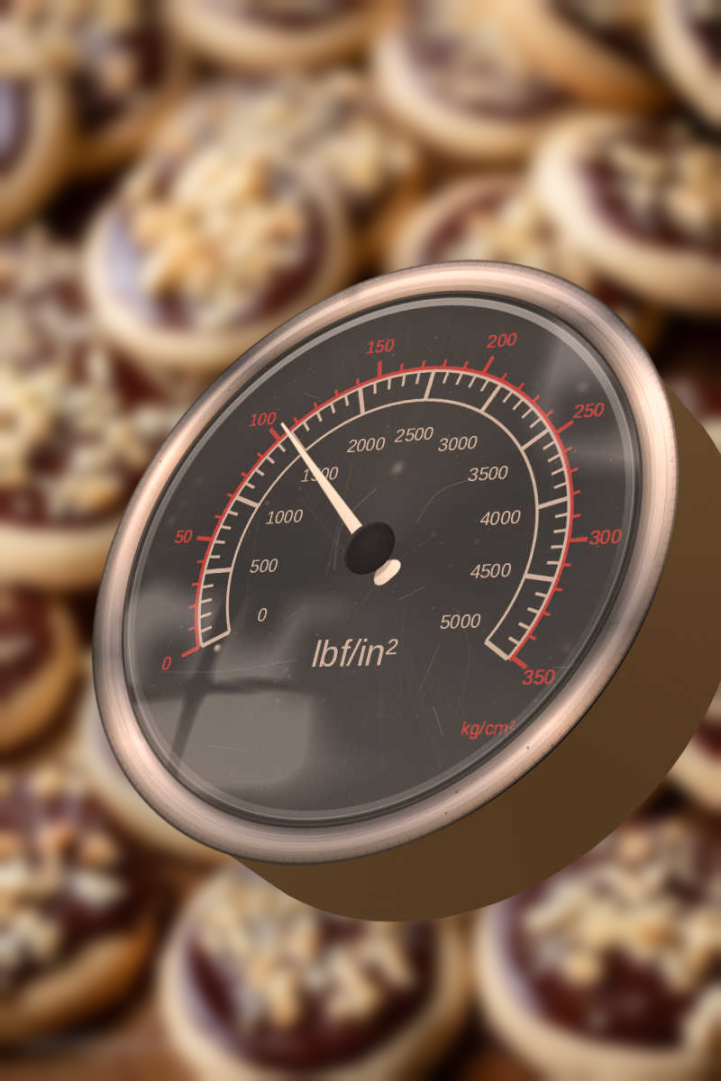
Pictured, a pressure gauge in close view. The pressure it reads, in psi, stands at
1500 psi
